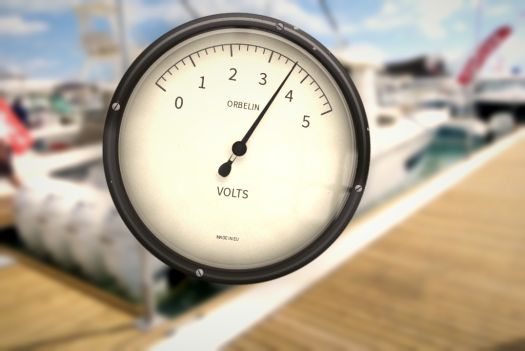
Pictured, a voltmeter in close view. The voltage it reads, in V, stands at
3.6 V
